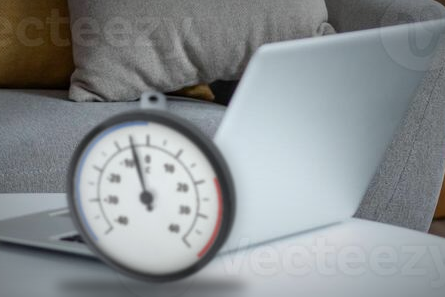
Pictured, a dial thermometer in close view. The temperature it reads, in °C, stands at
-5 °C
